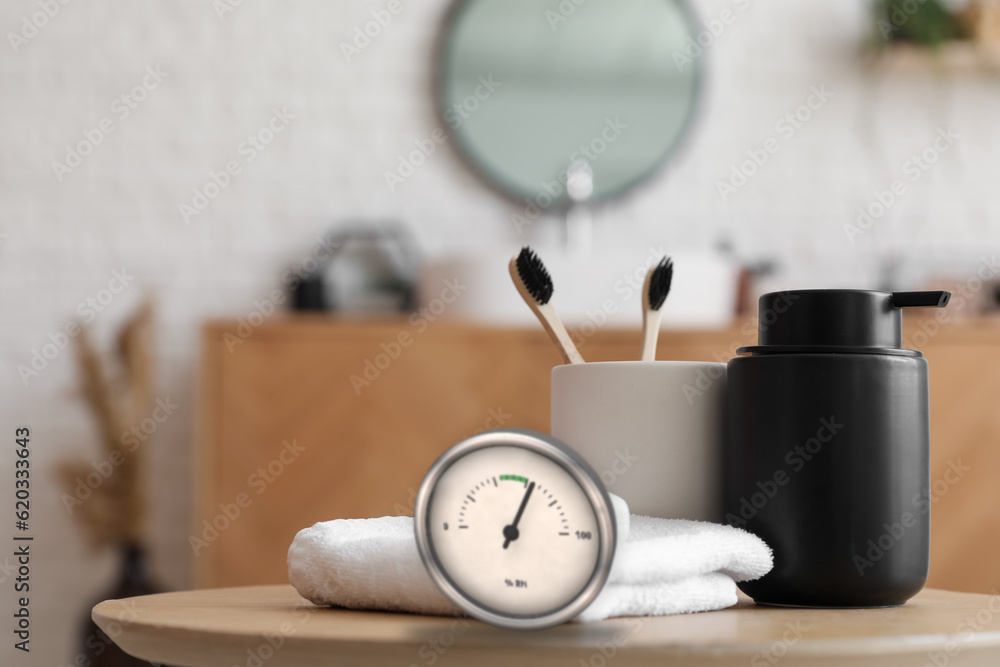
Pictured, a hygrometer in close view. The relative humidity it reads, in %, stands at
64 %
